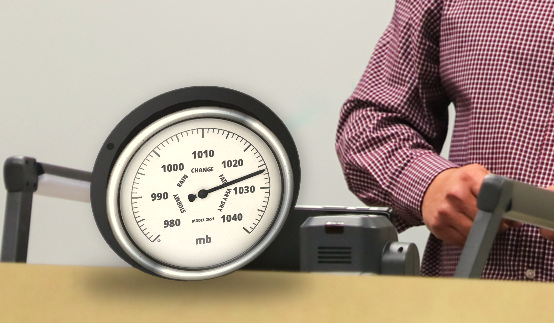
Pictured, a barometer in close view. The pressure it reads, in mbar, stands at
1026 mbar
